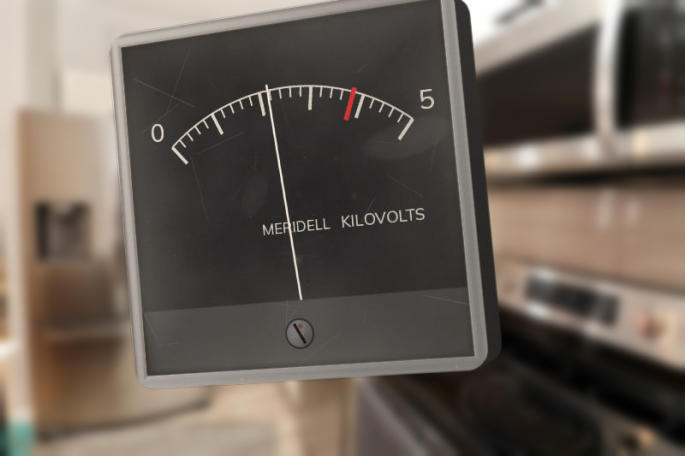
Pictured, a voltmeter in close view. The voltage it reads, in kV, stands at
2.2 kV
